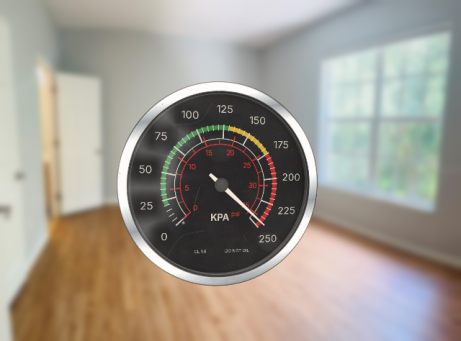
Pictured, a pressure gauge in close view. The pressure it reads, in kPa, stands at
245 kPa
